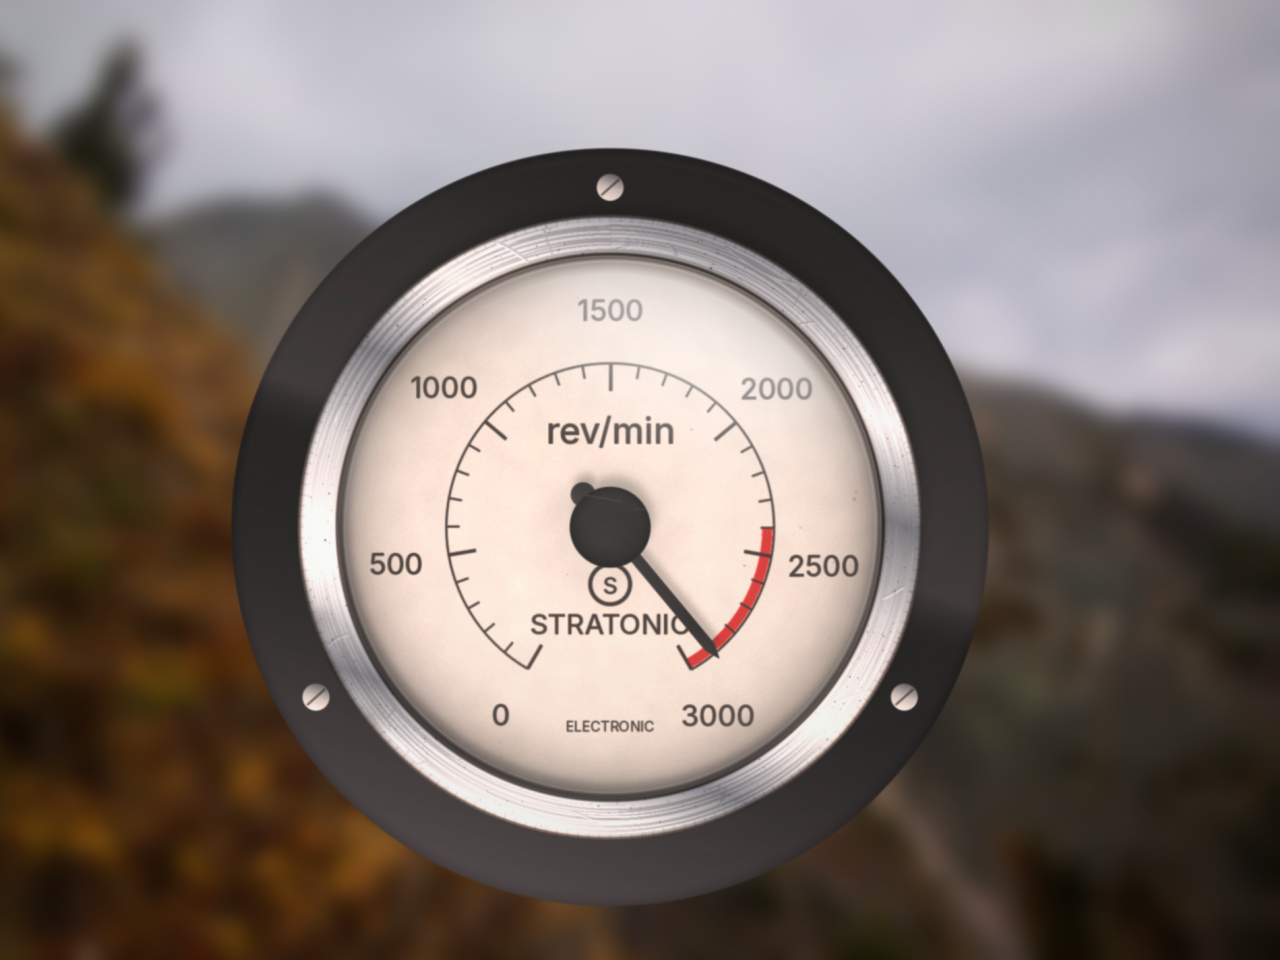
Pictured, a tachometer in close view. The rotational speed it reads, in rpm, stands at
2900 rpm
